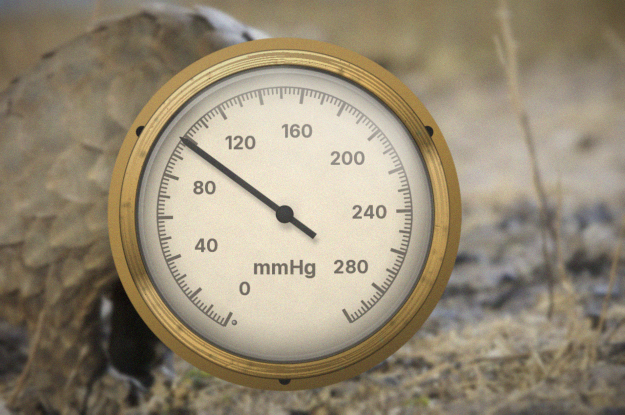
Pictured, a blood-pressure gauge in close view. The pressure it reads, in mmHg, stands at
98 mmHg
